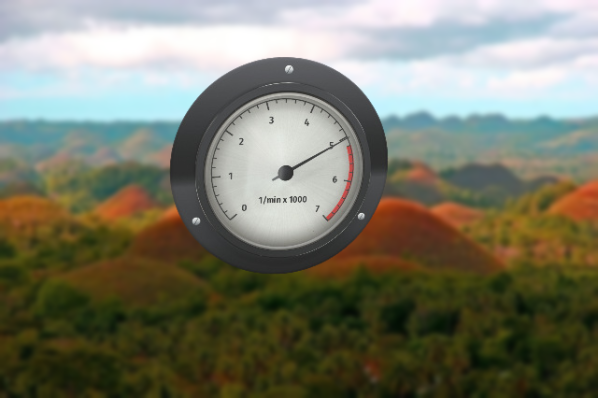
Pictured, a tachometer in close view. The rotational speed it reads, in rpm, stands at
5000 rpm
